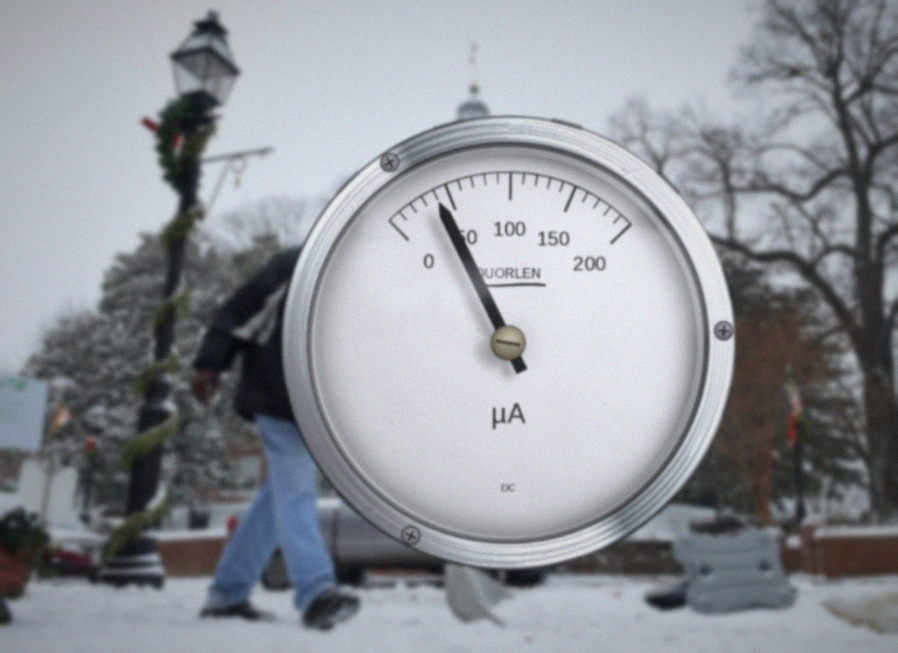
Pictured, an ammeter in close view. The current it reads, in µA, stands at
40 µA
